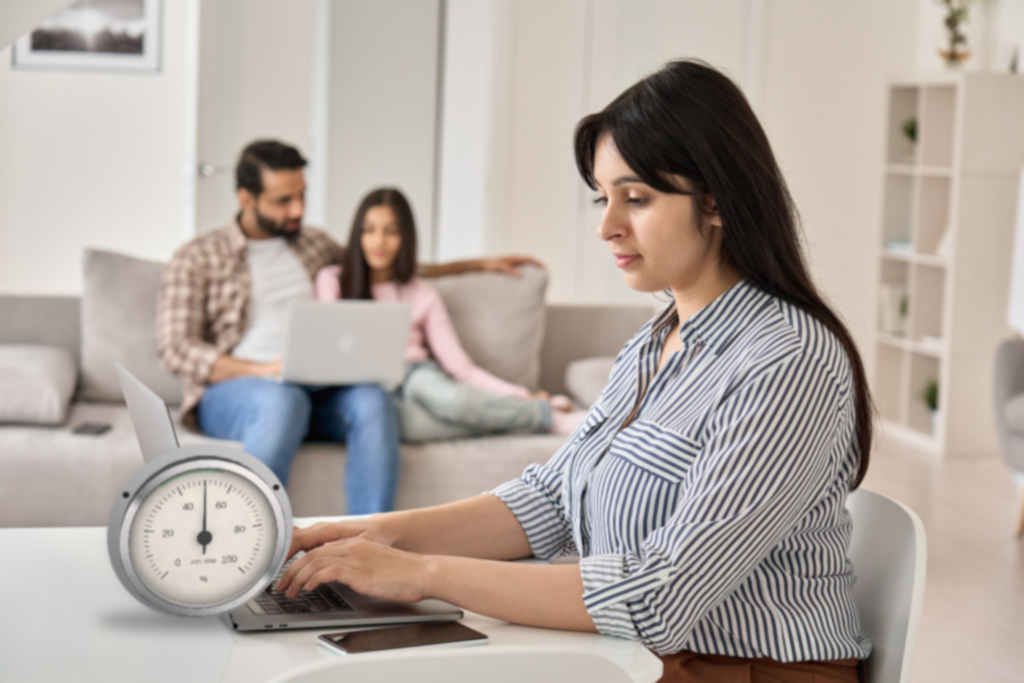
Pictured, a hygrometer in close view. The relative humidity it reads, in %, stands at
50 %
